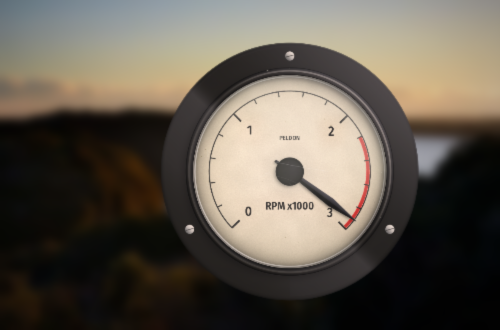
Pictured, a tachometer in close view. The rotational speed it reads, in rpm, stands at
2900 rpm
